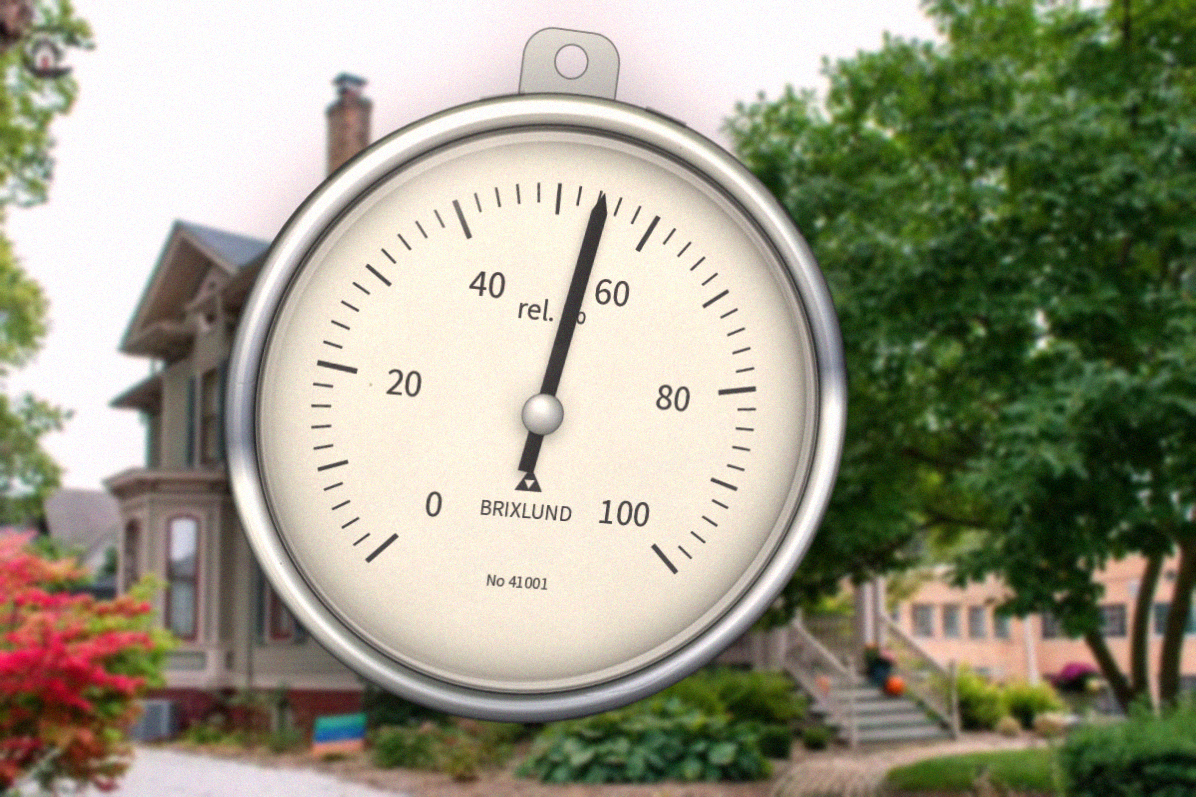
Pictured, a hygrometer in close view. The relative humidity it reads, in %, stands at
54 %
